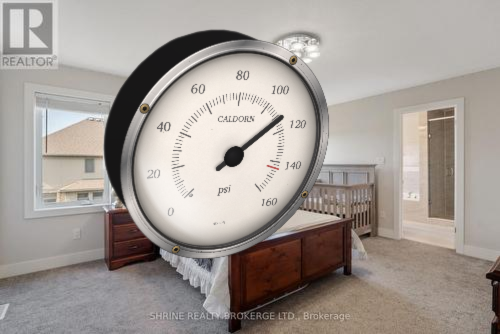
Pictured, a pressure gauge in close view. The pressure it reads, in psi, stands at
110 psi
